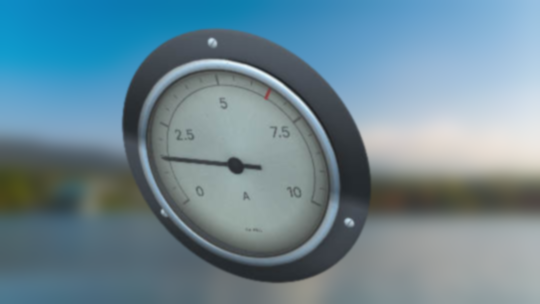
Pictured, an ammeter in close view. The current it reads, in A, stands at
1.5 A
